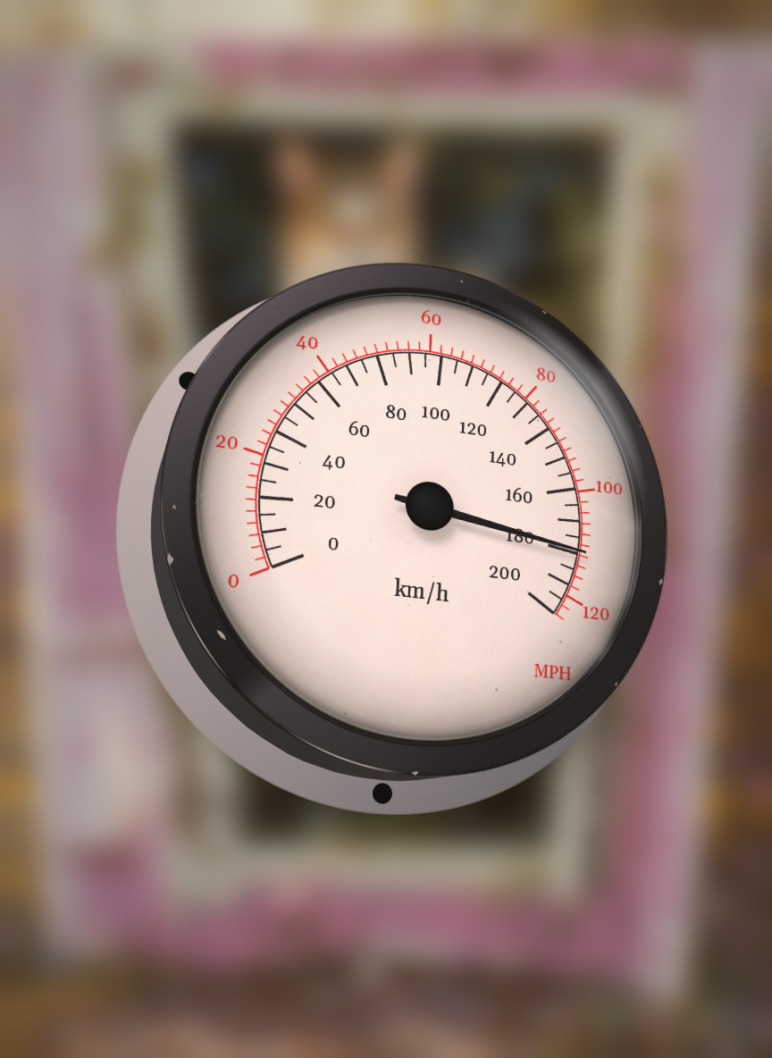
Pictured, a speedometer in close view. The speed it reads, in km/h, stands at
180 km/h
